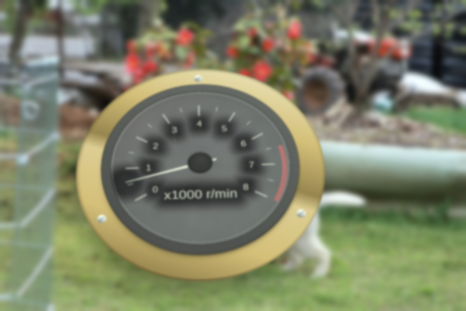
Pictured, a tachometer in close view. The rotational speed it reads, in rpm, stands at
500 rpm
